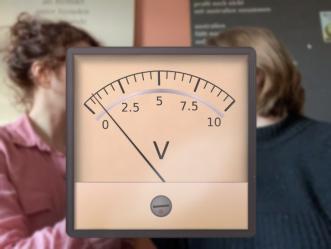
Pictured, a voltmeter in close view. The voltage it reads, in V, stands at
0.75 V
